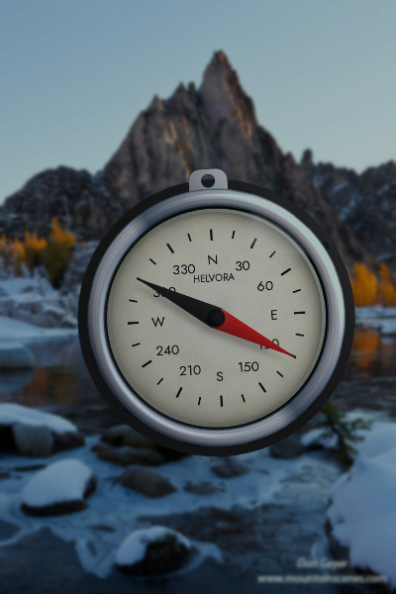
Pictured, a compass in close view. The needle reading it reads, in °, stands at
120 °
